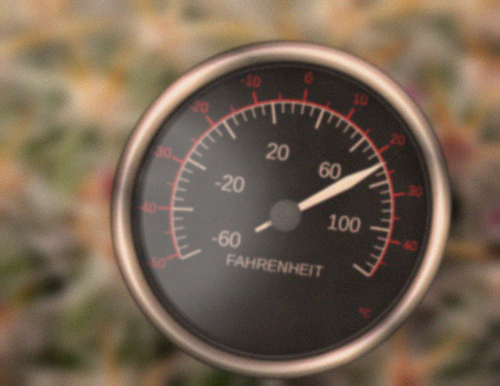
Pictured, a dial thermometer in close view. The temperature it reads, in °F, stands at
72 °F
